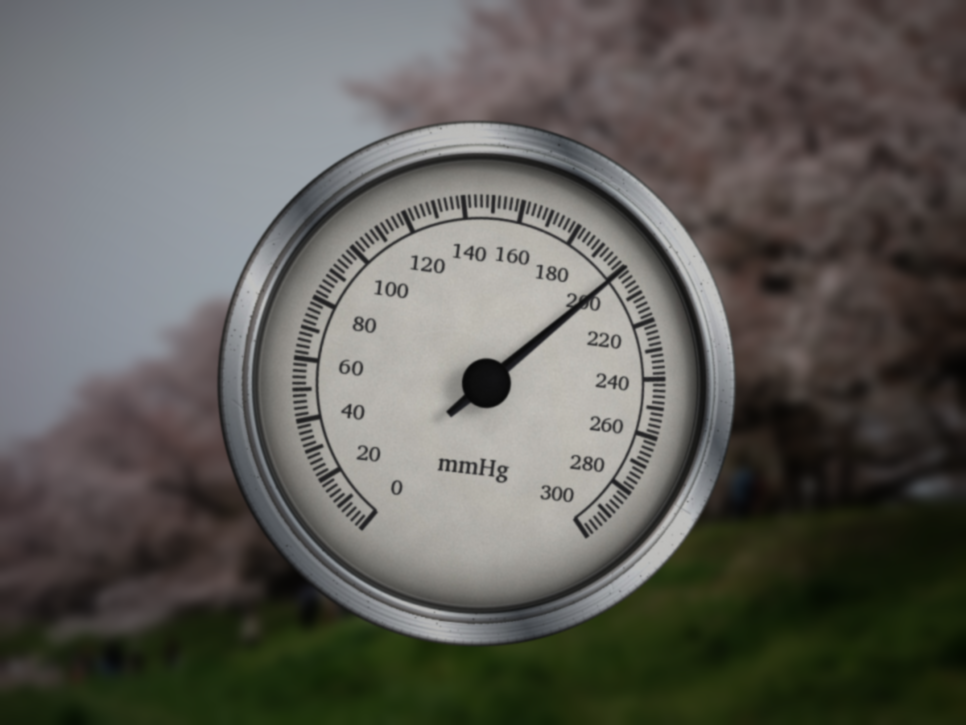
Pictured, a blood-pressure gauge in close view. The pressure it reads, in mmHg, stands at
200 mmHg
